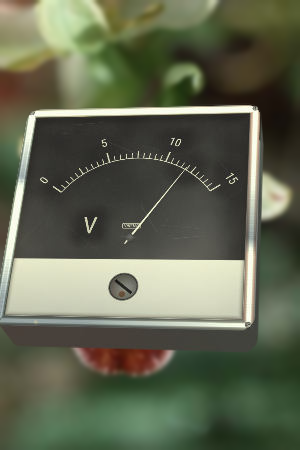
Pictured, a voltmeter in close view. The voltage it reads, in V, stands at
12 V
